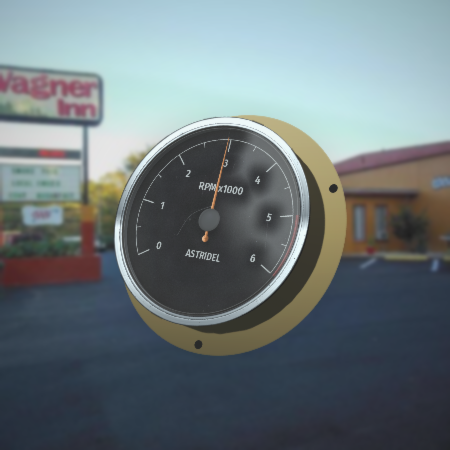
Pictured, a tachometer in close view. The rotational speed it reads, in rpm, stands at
3000 rpm
